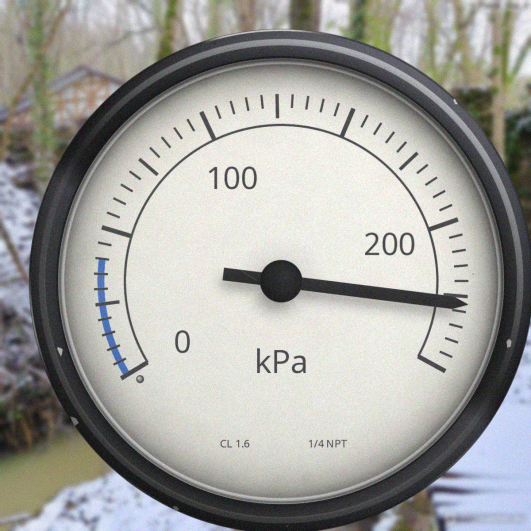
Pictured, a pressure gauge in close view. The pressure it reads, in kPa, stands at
227.5 kPa
